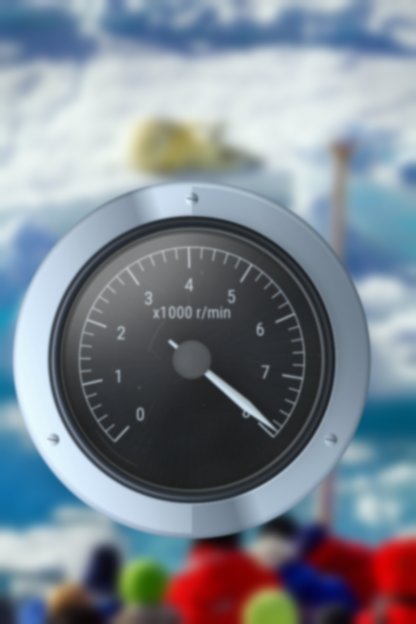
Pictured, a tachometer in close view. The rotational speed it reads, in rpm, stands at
7900 rpm
